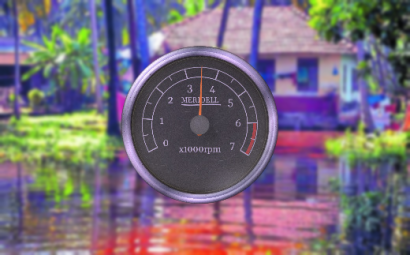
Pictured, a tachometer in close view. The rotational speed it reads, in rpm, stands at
3500 rpm
